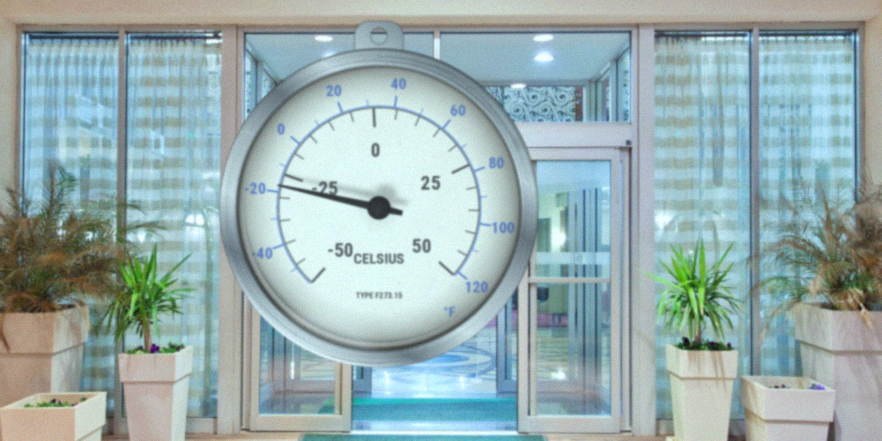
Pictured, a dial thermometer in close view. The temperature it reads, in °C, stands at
-27.5 °C
